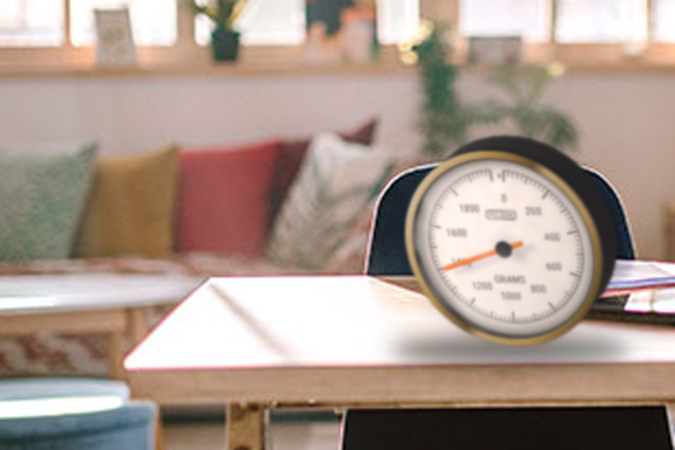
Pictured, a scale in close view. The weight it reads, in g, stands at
1400 g
